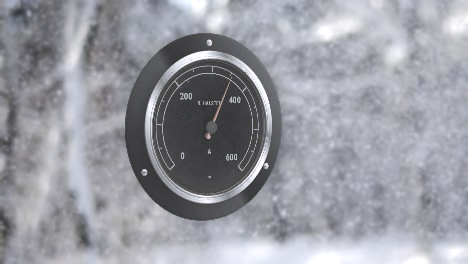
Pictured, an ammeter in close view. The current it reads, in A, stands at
350 A
